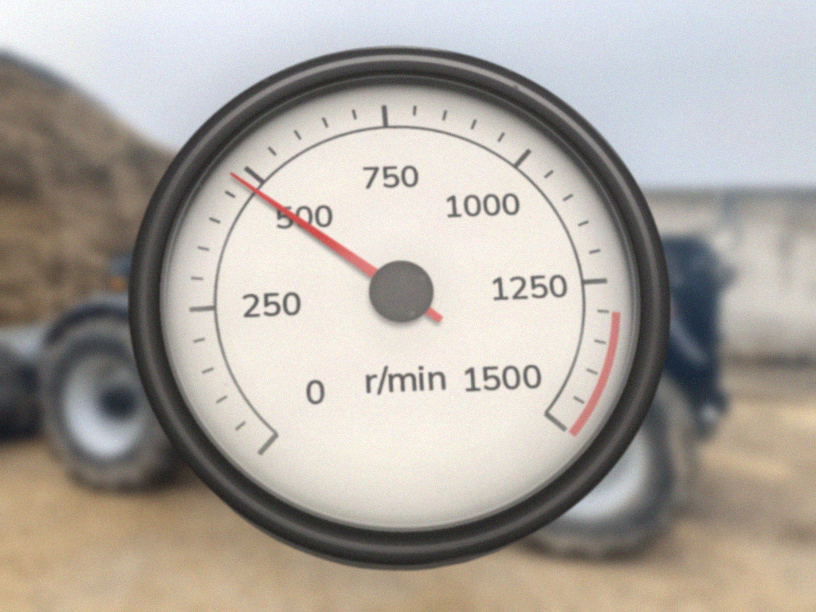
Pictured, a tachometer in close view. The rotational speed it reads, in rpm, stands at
475 rpm
